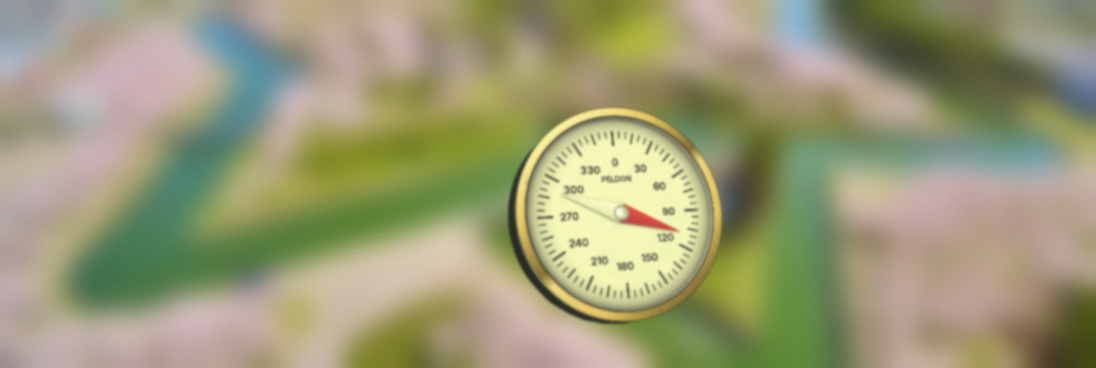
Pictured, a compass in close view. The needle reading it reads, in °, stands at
110 °
